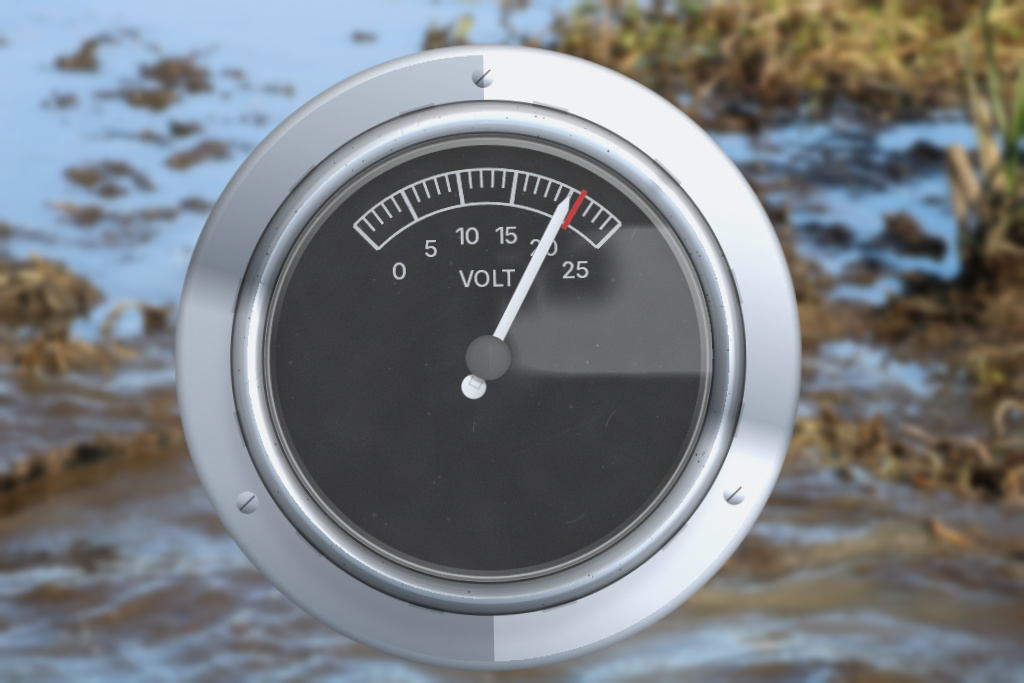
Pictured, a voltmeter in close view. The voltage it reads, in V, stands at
20 V
